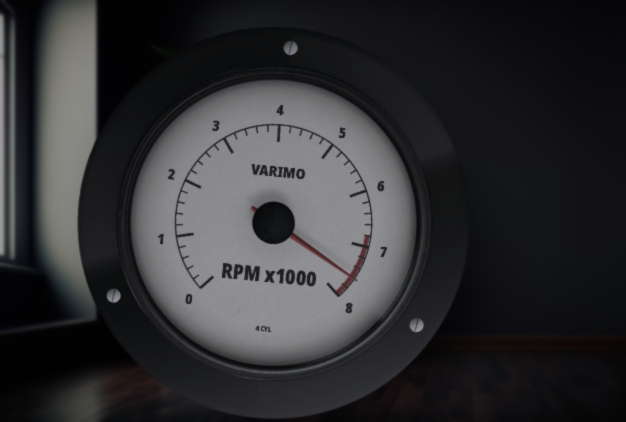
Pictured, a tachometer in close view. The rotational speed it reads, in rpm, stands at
7600 rpm
